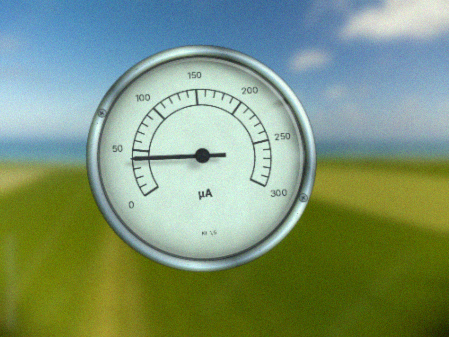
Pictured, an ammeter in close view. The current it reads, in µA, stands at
40 µA
